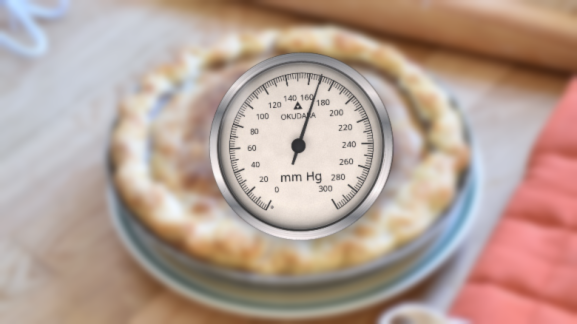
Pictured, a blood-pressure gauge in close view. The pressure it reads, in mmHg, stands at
170 mmHg
